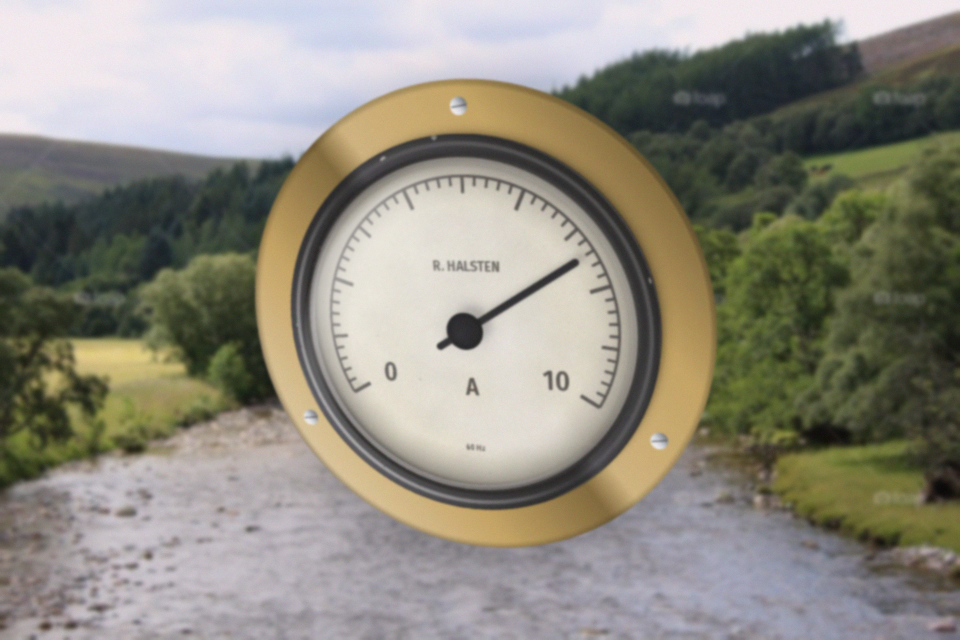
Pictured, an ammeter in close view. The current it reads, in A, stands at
7.4 A
